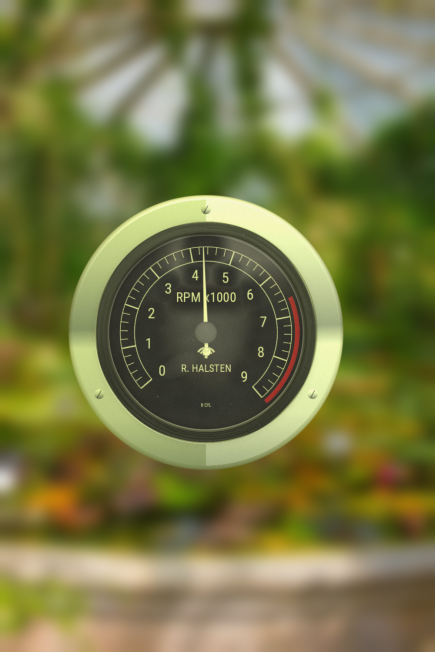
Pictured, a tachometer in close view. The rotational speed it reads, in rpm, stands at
4300 rpm
